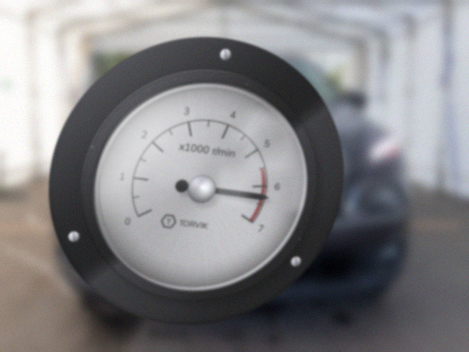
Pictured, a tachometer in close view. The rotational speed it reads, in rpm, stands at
6250 rpm
